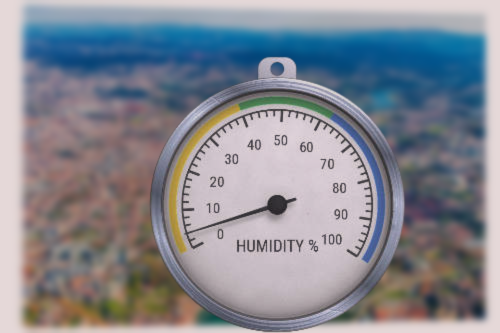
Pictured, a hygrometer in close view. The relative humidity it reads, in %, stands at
4 %
